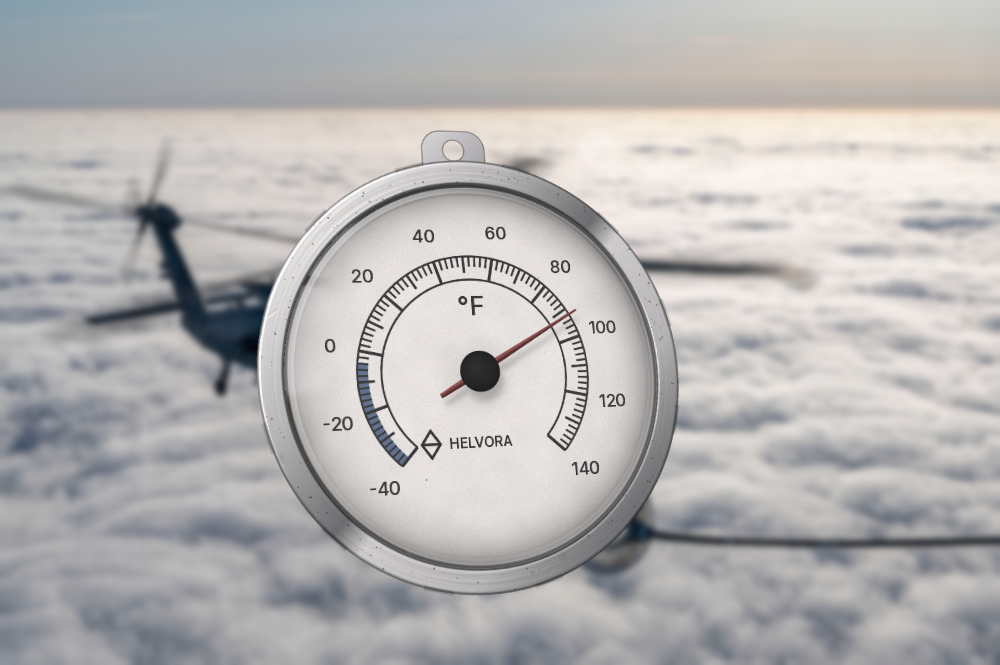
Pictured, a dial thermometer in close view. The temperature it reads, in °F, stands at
92 °F
